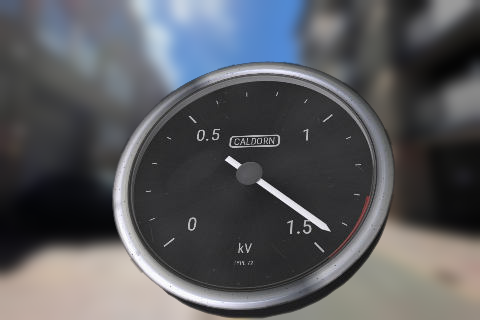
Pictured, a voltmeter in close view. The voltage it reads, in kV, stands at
1.45 kV
